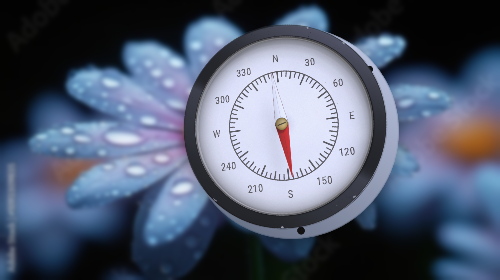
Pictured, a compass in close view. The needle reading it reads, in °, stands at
175 °
